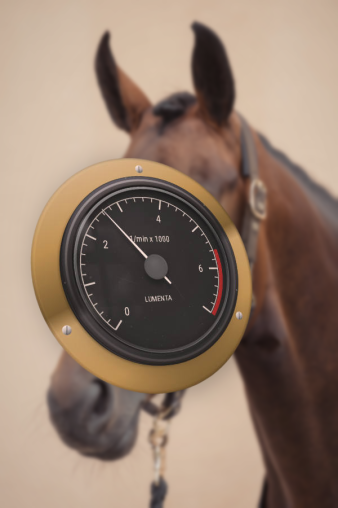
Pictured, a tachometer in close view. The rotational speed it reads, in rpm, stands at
2600 rpm
